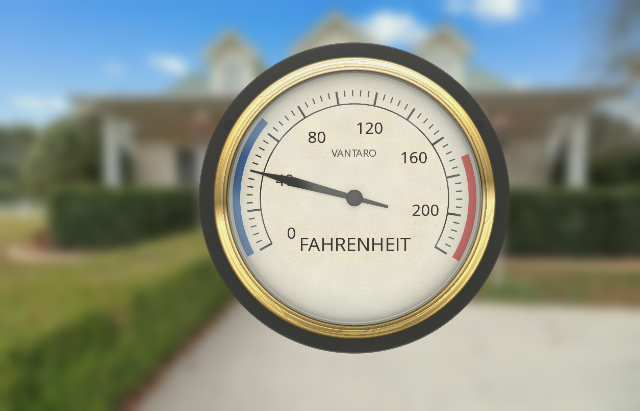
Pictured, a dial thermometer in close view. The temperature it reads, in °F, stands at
40 °F
